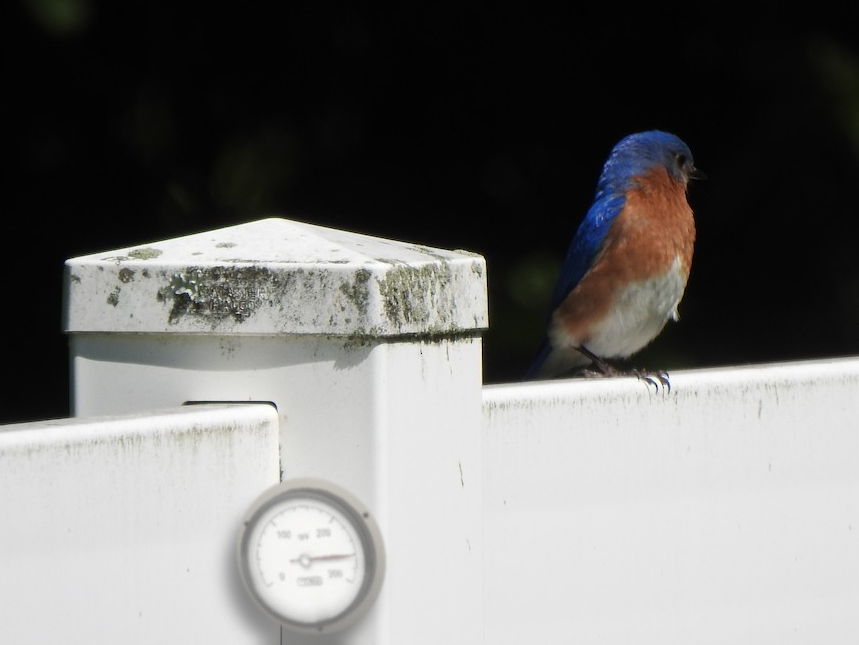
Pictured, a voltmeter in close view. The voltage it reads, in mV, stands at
260 mV
